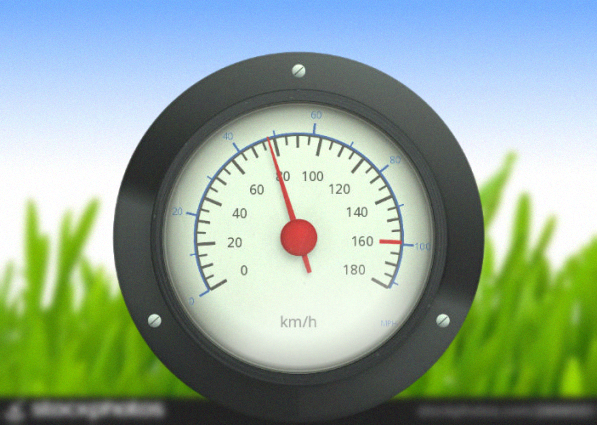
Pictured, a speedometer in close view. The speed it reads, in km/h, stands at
77.5 km/h
